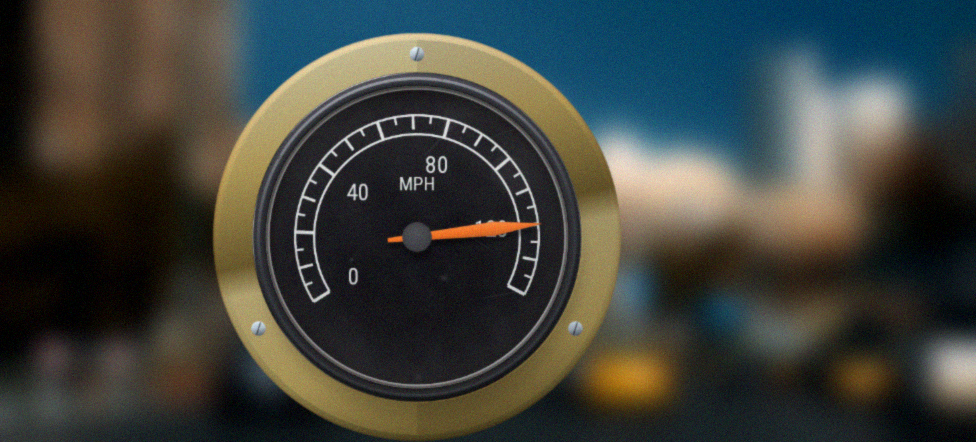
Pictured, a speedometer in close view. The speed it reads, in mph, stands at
120 mph
